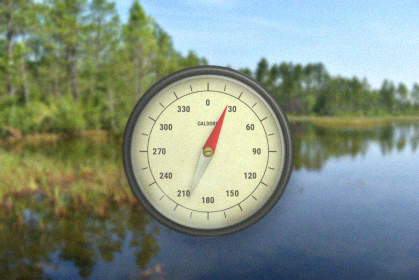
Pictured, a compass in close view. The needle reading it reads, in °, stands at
22.5 °
